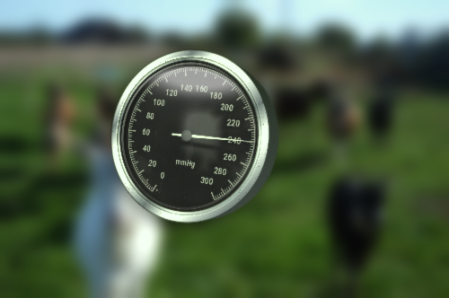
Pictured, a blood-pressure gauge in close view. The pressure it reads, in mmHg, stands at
240 mmHg
